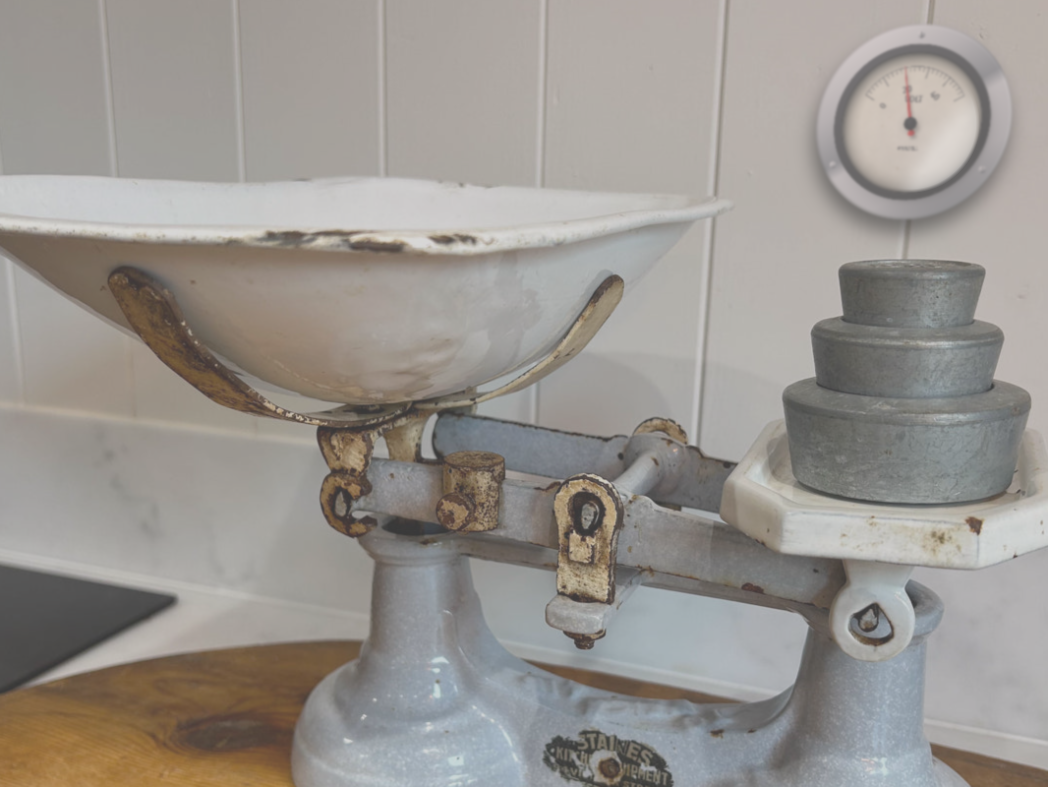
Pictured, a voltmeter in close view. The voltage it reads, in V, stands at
20 V
